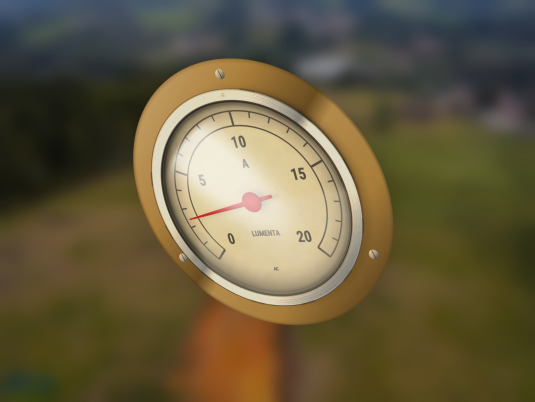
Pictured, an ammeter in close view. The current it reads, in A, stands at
2.5 A
